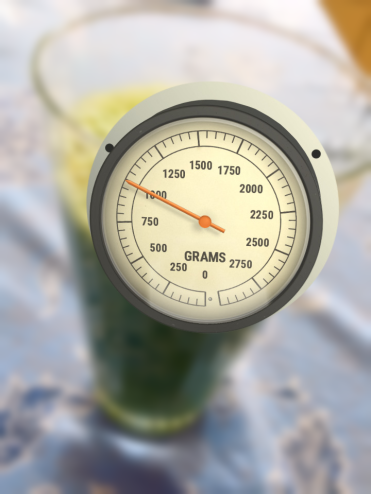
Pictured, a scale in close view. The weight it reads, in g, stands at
1000 g
